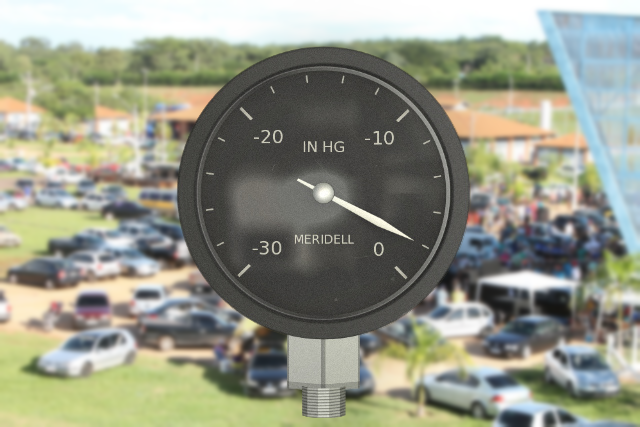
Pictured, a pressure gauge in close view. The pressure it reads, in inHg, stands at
-2 inHg
